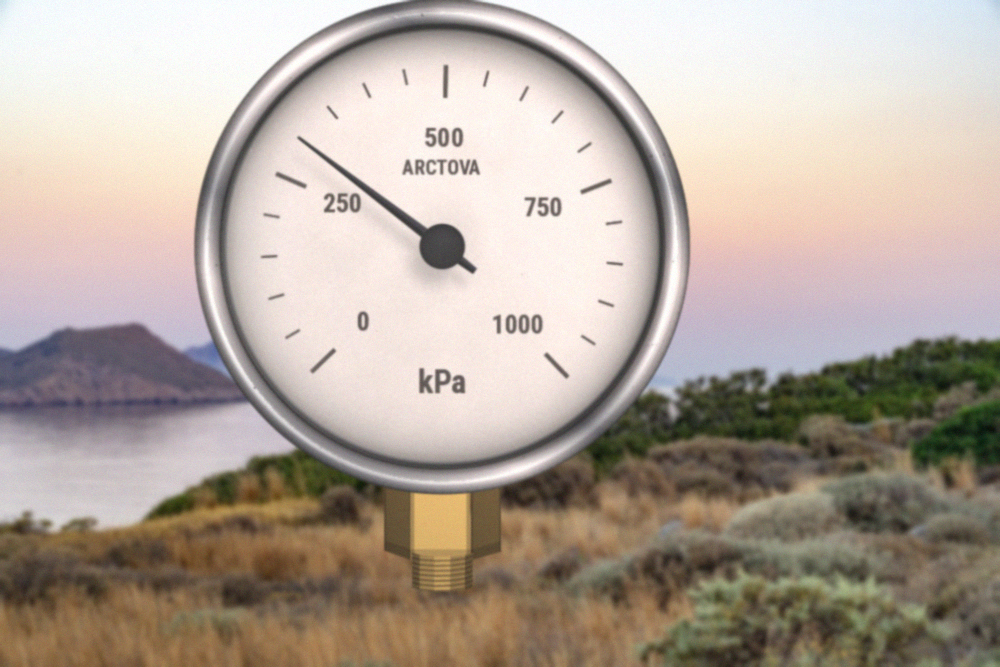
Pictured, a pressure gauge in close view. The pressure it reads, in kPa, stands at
300 kPa
